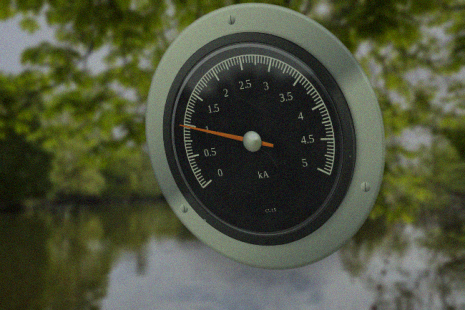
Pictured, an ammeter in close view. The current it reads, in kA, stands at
1 kA
